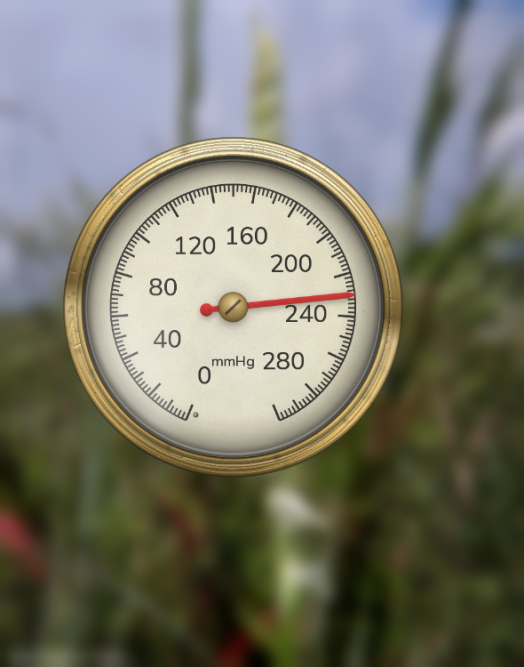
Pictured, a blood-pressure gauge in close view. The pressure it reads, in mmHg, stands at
230 mmHg
